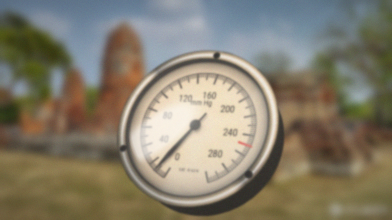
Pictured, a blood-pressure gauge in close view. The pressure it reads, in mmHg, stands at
10 mmHg
